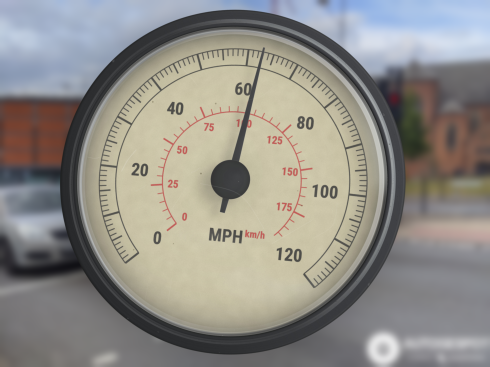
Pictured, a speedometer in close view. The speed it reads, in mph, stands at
63 mph
